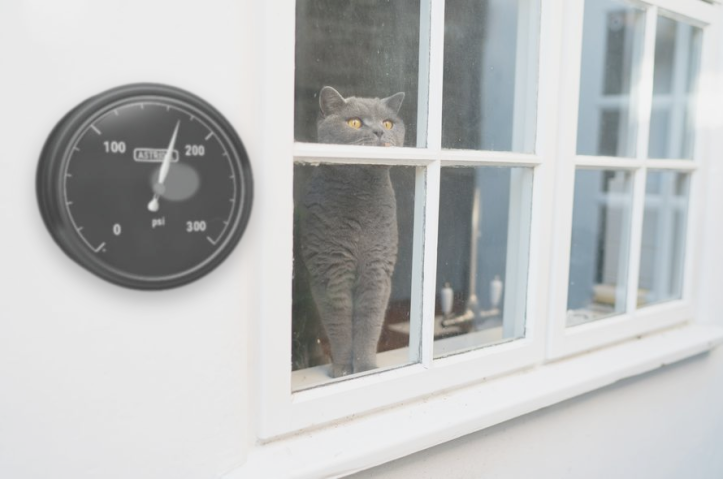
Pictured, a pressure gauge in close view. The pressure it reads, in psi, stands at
170 psi
